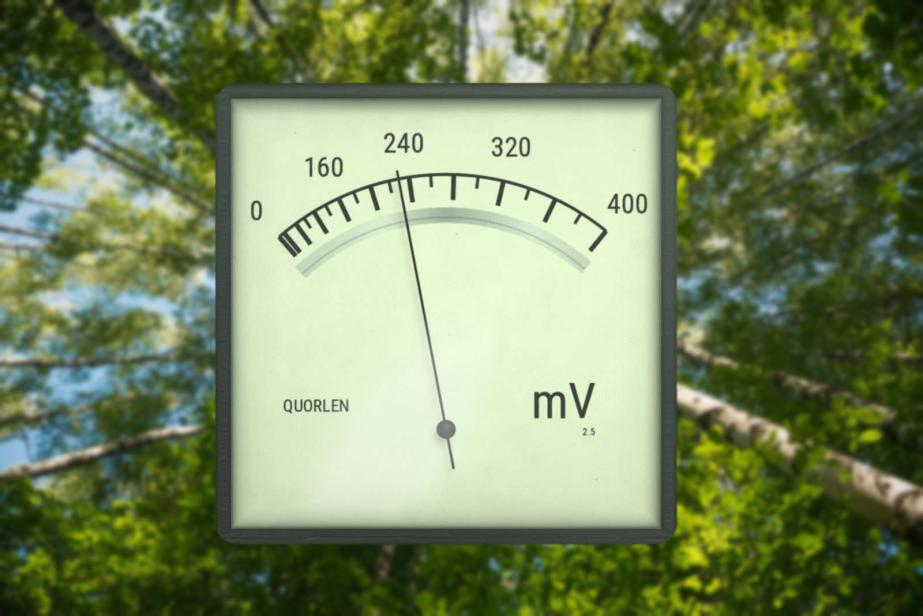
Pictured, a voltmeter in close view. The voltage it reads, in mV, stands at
230 mV
